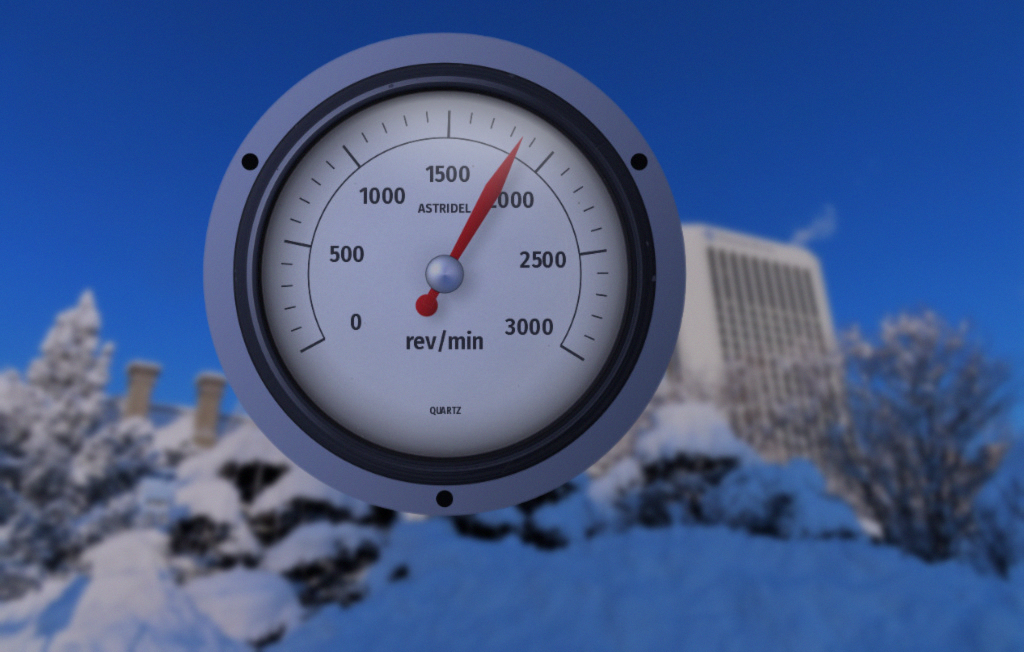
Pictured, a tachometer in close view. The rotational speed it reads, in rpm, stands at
1850 rpm
